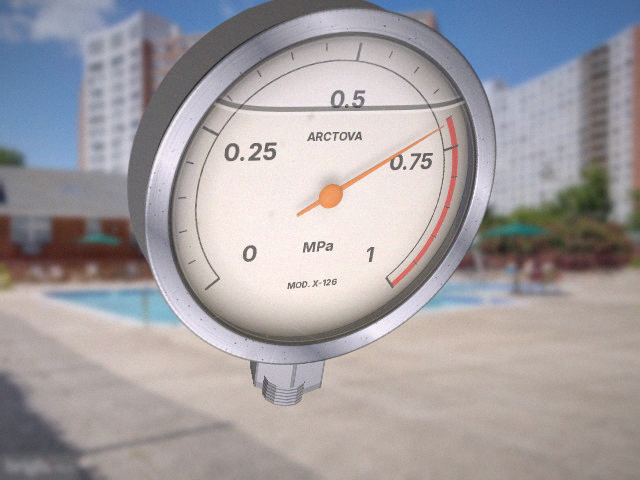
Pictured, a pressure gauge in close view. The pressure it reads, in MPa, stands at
0.7 MPa
